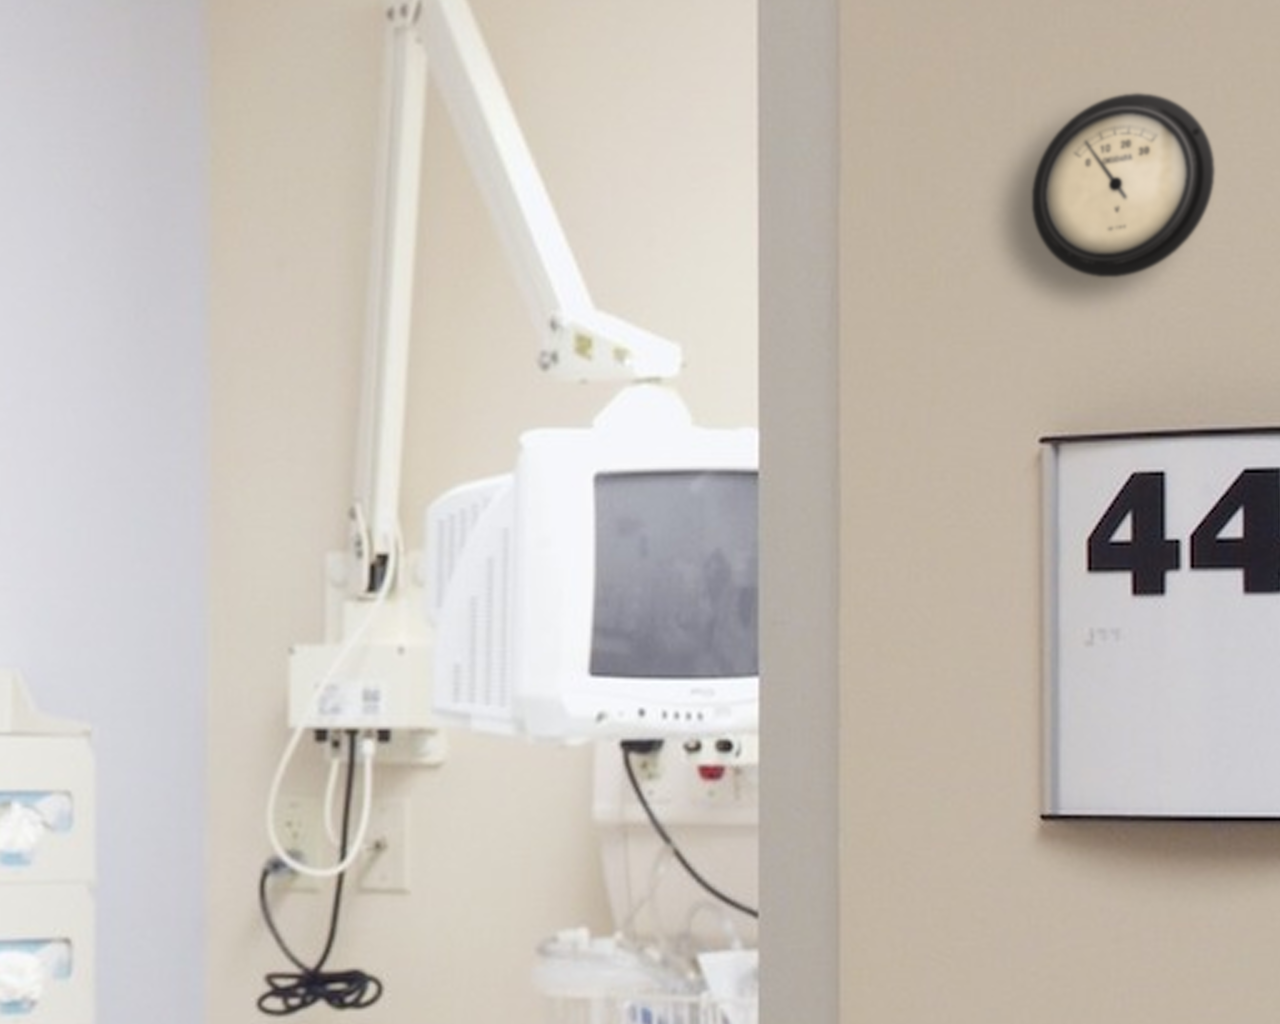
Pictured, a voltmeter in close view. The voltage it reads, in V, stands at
5 V
